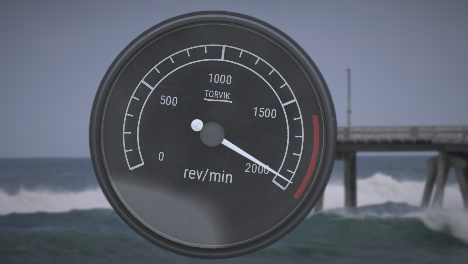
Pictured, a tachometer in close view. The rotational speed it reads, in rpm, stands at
1950 rpm
